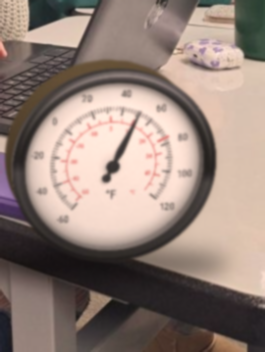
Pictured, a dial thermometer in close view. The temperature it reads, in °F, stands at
50 °F
